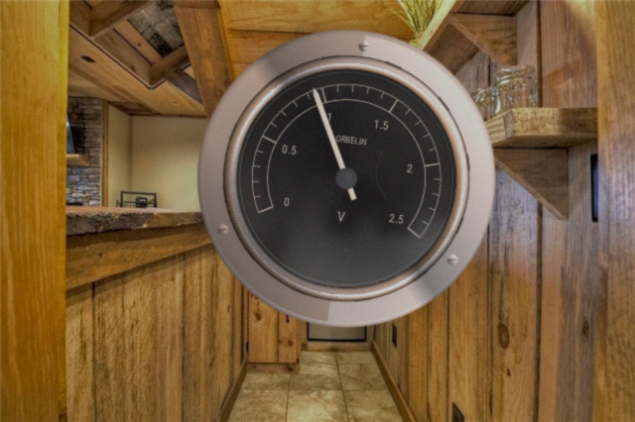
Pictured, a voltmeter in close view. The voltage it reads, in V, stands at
0.95 V
